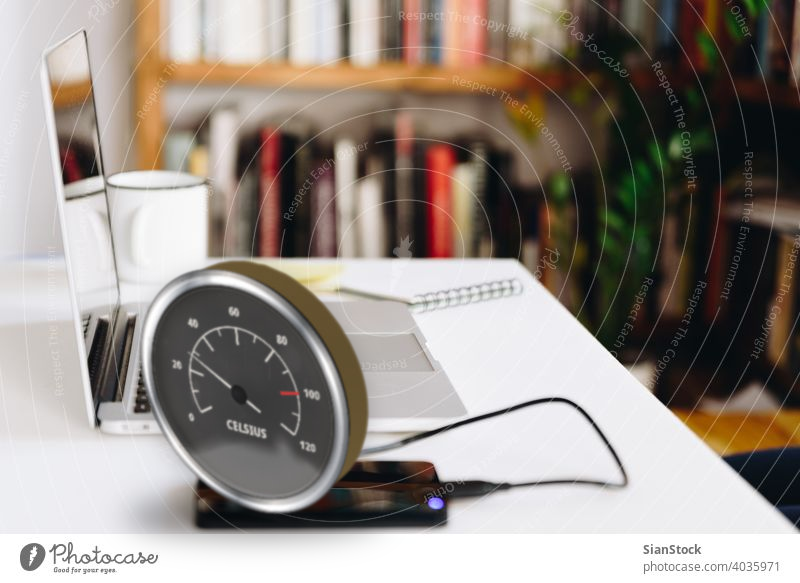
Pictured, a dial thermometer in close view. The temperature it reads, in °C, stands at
30 °C
